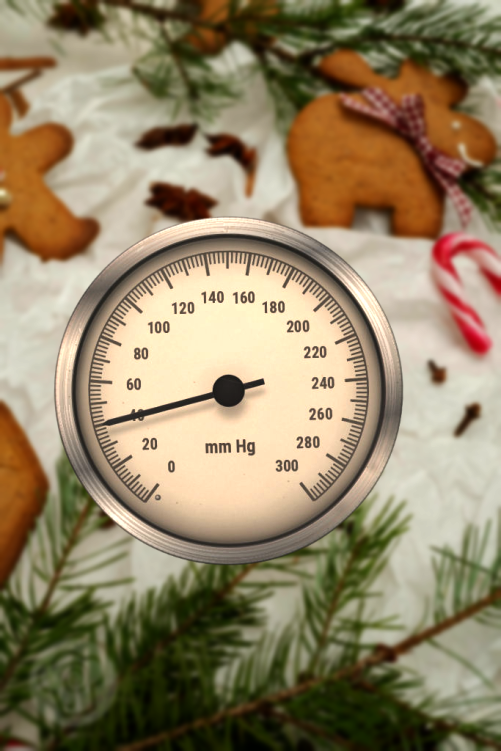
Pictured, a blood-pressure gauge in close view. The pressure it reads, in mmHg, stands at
40 mmHg
